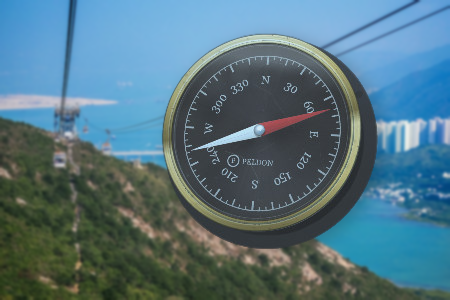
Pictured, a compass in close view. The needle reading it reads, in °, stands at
70 °
